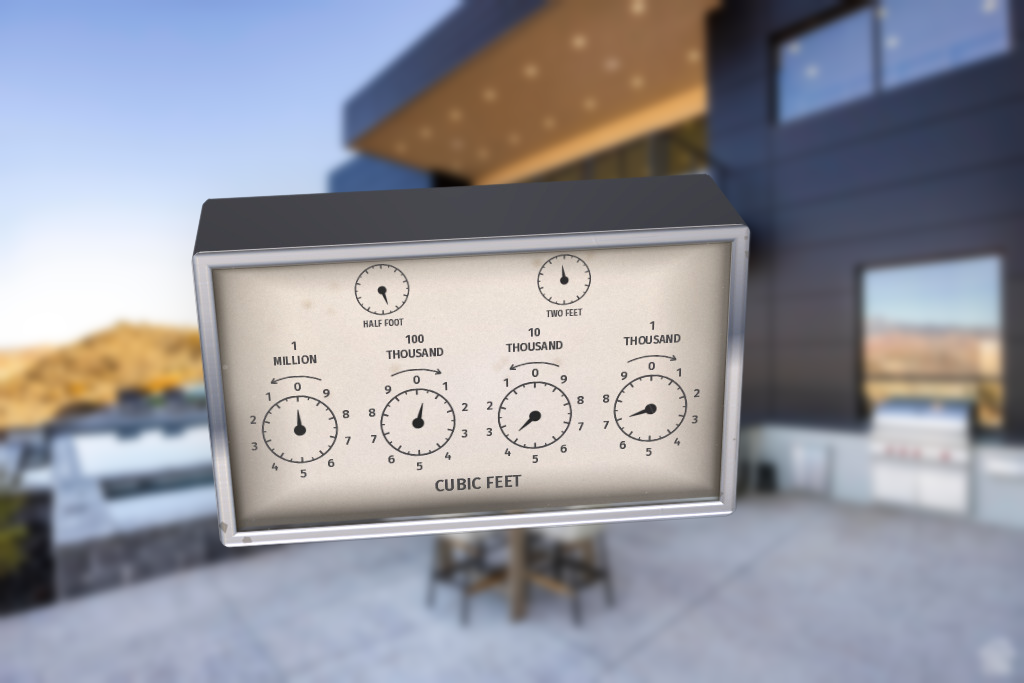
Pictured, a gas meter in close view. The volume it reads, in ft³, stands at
3700 ft³
